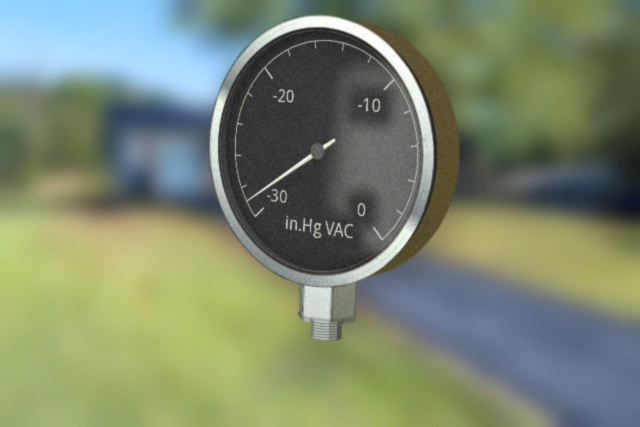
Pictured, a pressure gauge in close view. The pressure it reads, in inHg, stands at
-29 inHg
